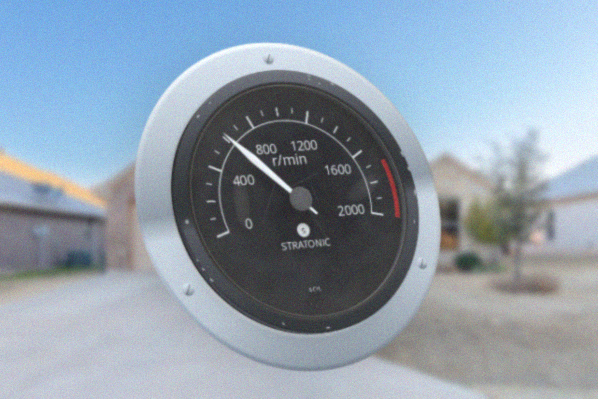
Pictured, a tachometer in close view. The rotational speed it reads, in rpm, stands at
600 rpm
